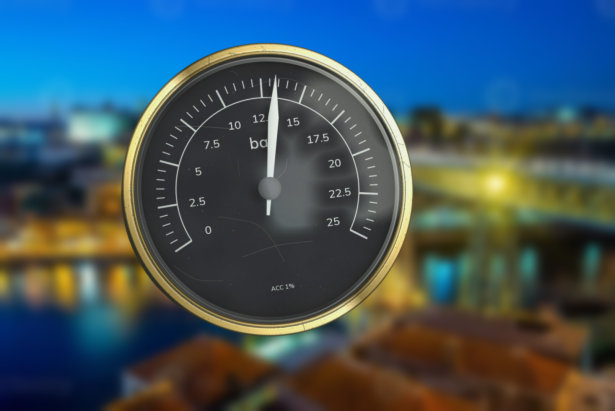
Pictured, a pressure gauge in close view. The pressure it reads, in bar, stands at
13.25 bar
